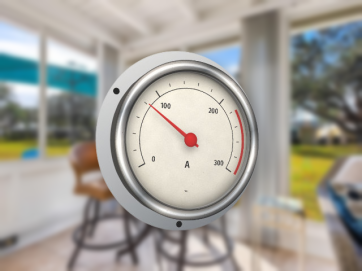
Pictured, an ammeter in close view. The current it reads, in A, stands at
80 A
